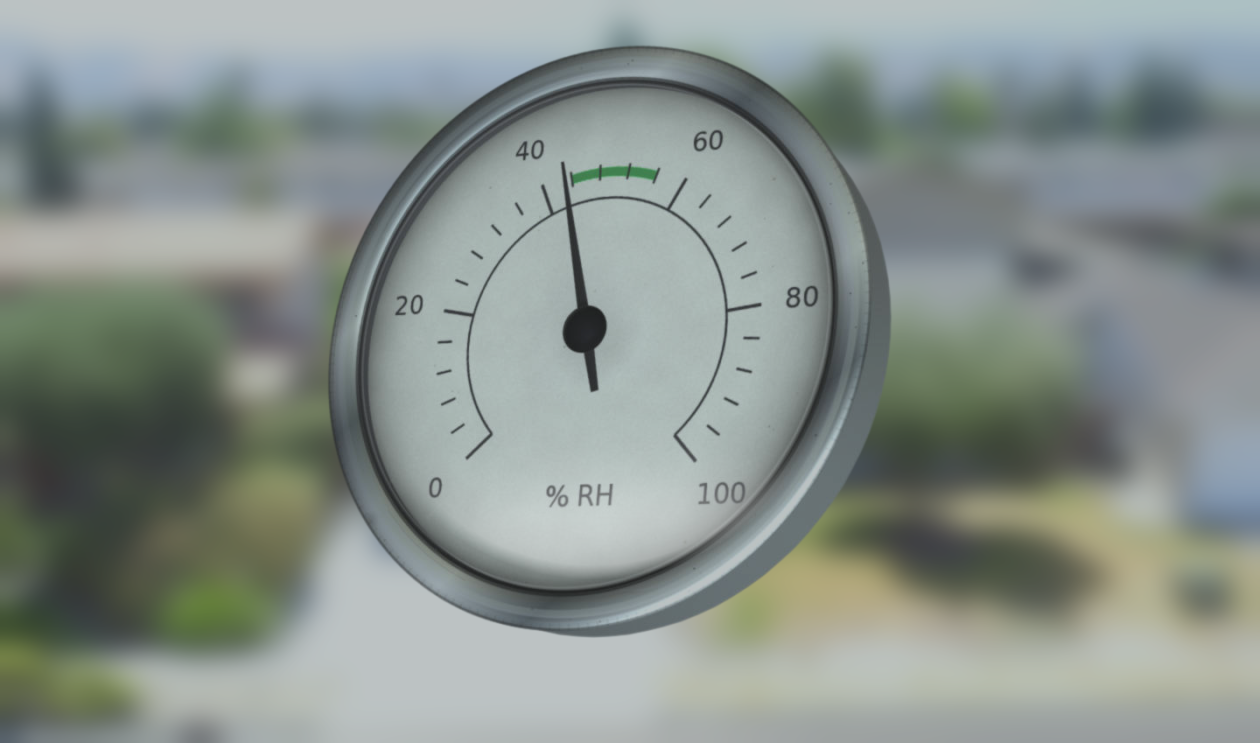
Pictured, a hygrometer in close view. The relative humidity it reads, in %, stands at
44 %
